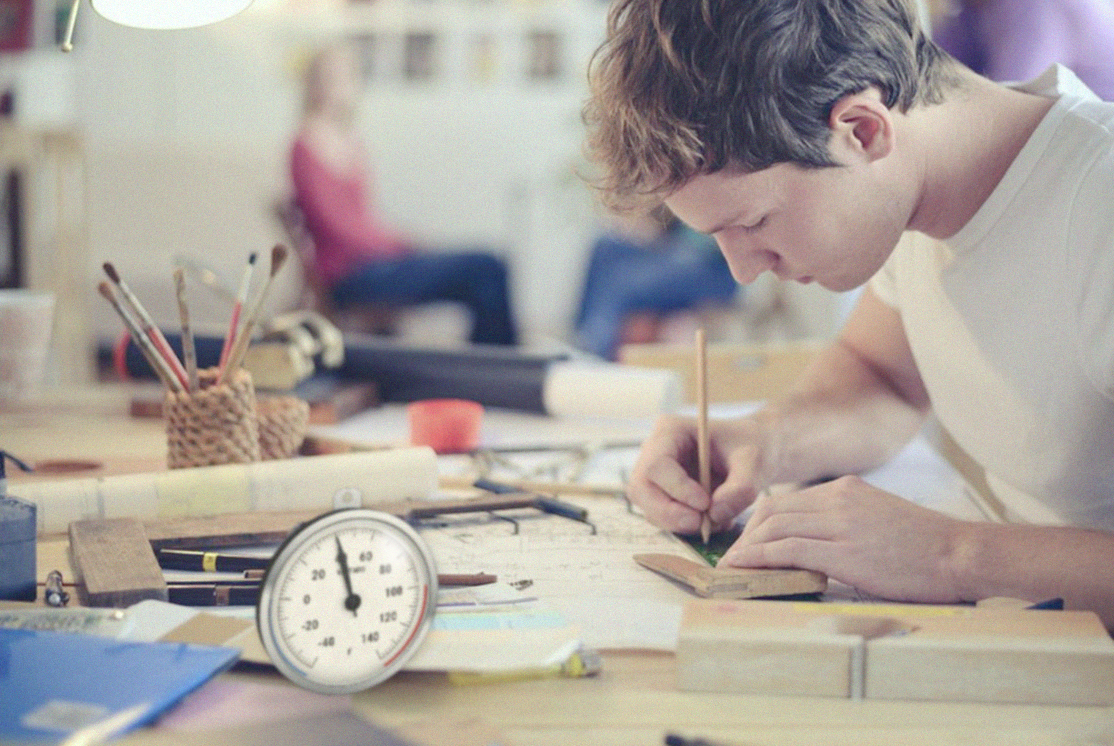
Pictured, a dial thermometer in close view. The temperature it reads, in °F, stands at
40 °F
